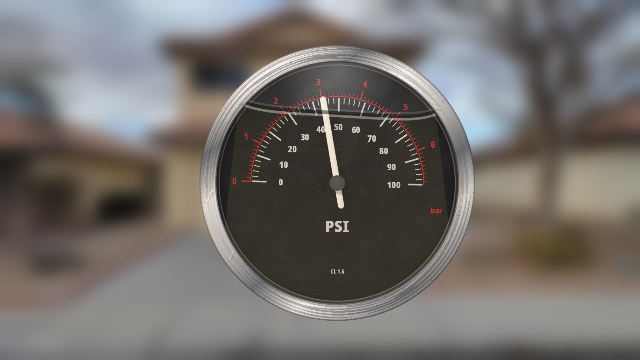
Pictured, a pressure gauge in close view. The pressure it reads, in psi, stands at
44 psi
